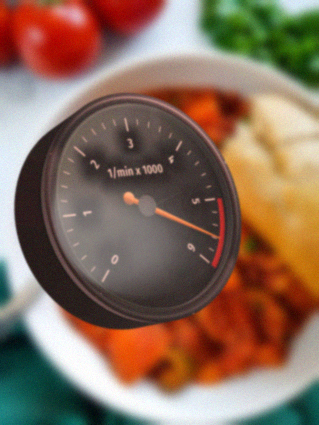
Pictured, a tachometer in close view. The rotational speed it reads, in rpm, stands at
5600 rpm
